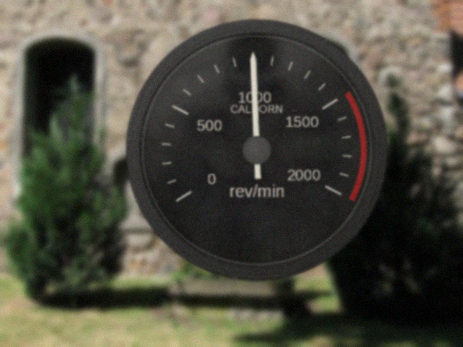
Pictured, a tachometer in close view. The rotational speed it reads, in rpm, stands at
1000 rpm
